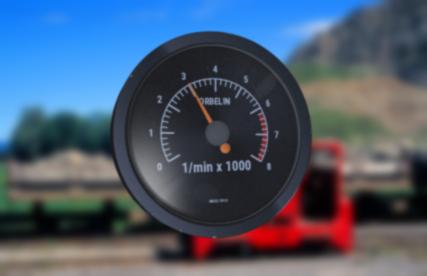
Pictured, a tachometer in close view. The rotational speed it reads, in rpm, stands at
3000 rpm
